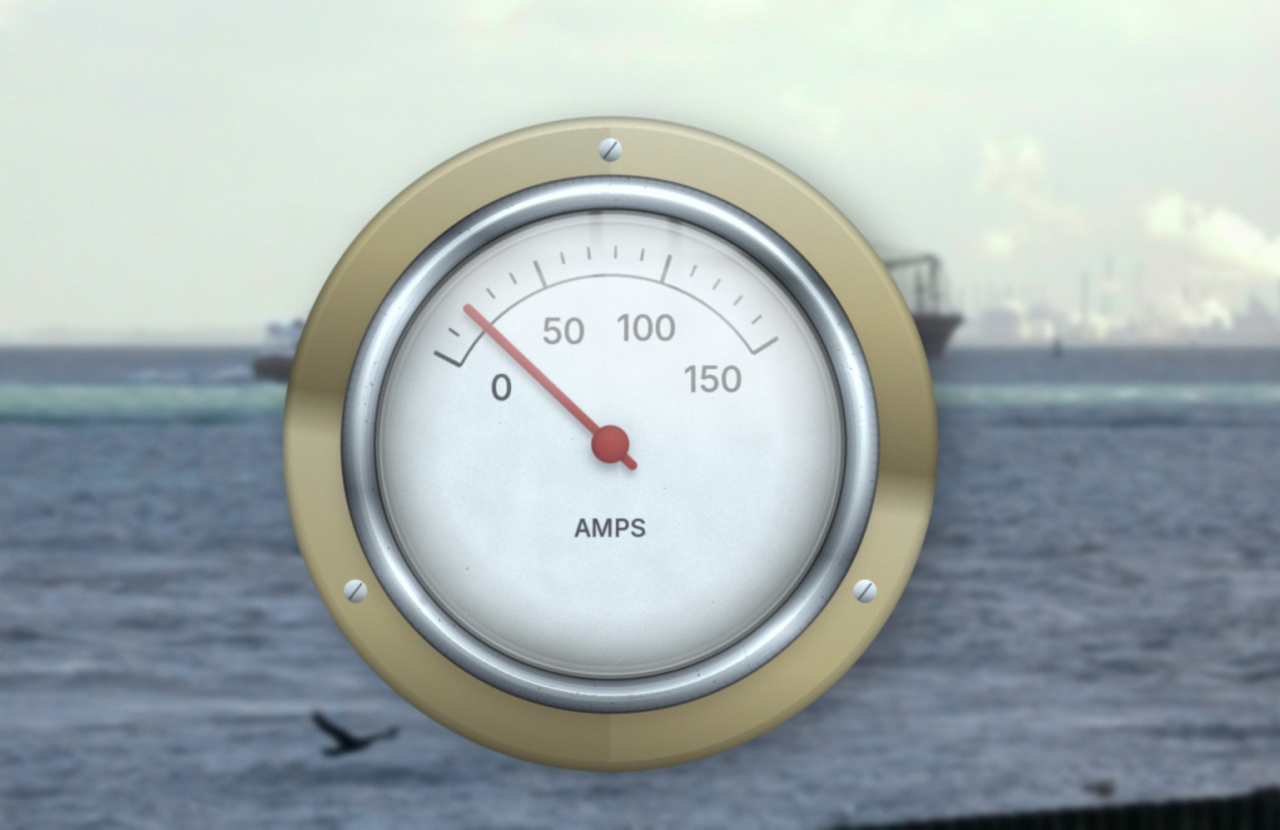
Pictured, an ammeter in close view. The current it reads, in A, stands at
20 A
